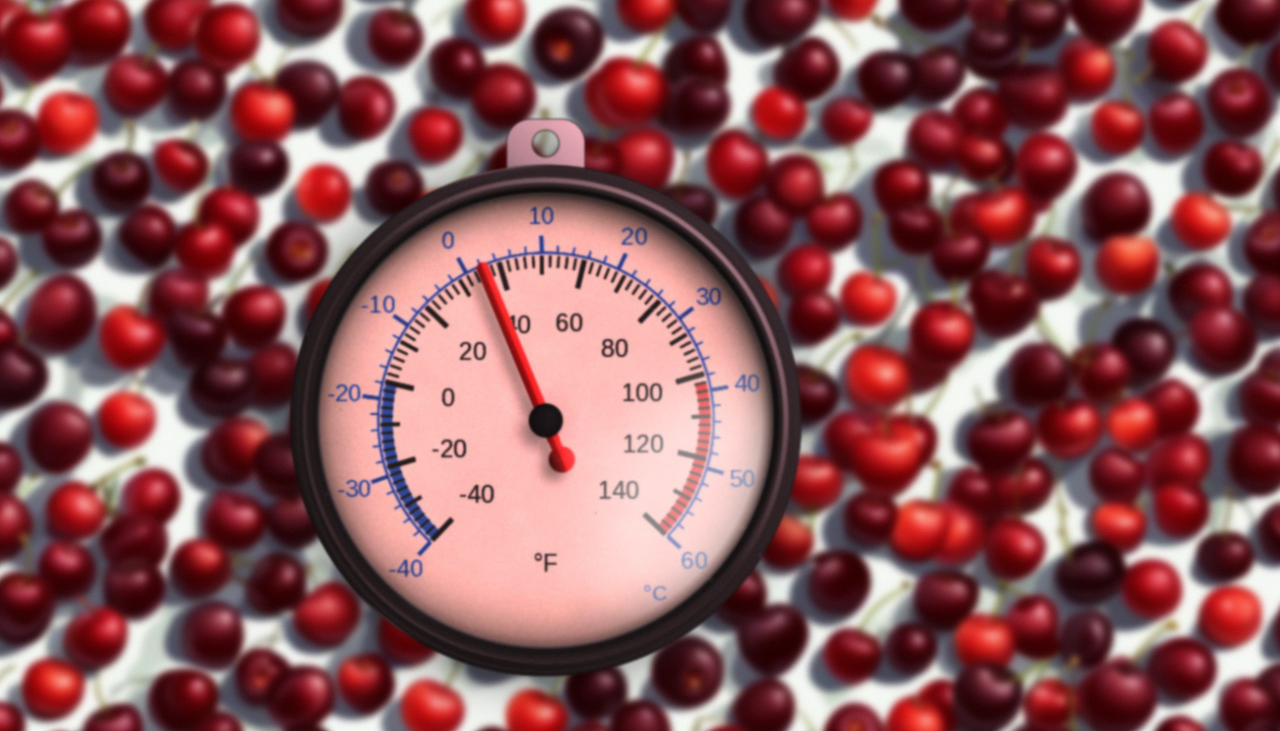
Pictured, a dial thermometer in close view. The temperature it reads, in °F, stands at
36 °F
